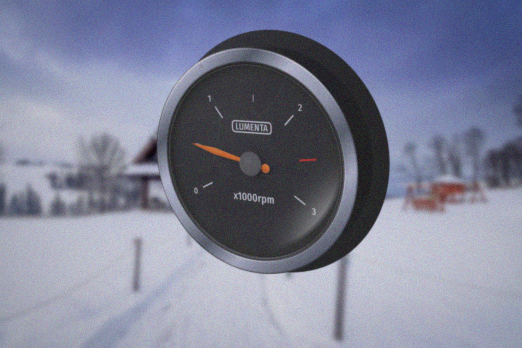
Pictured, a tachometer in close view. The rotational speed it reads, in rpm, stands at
500 rpm
